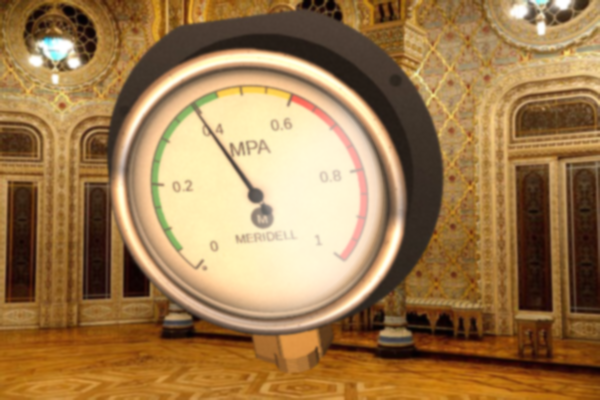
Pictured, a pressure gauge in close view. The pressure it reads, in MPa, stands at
0.4 MPa
